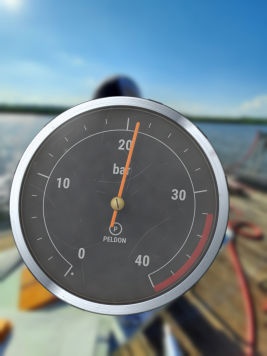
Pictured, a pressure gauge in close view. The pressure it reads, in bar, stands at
21 bar
